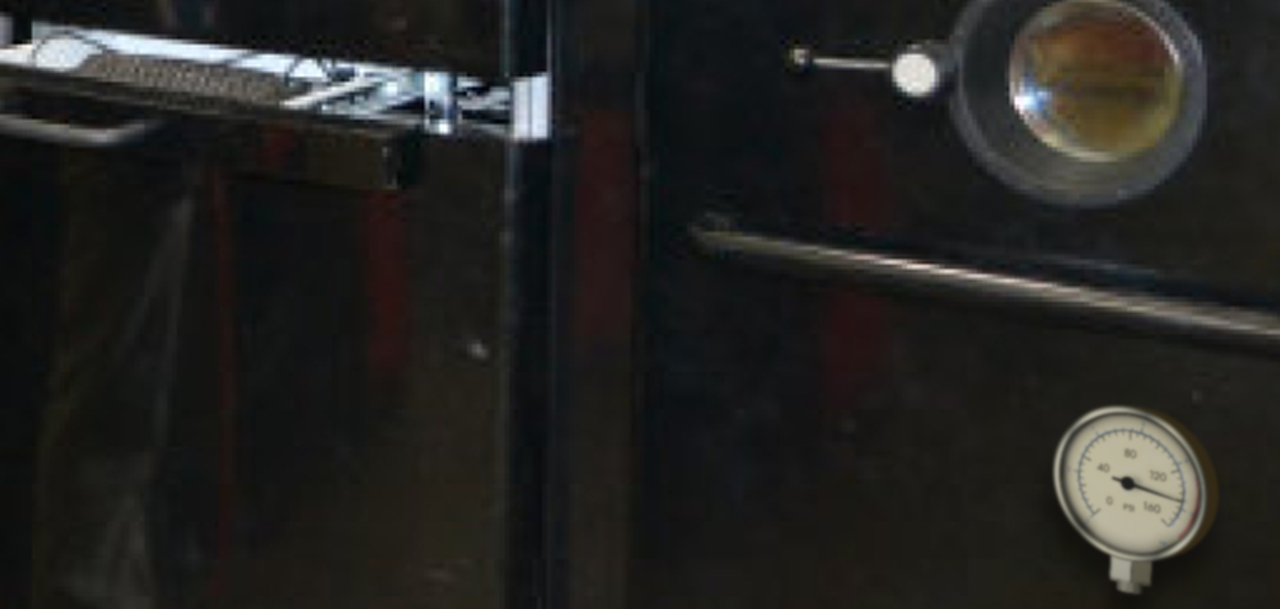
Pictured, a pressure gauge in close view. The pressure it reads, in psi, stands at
140 psi
